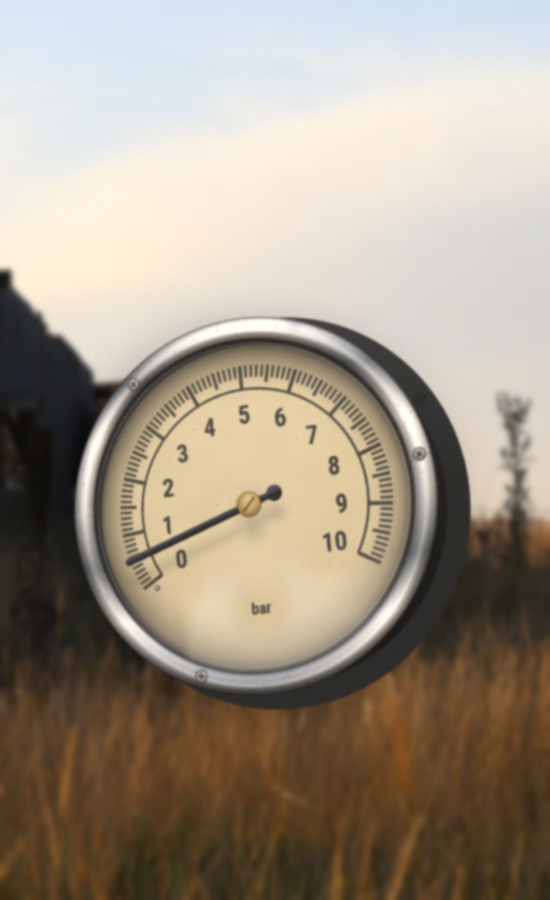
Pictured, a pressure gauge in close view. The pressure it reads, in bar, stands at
0.5 bar
